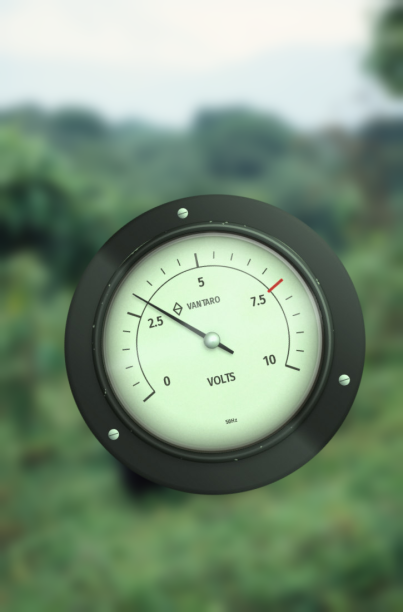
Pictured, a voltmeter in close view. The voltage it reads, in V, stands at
3 V
